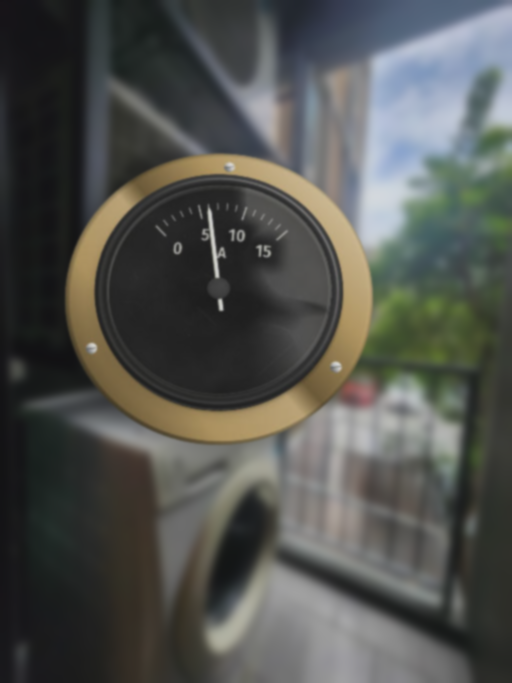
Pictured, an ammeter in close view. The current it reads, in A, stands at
6 A
